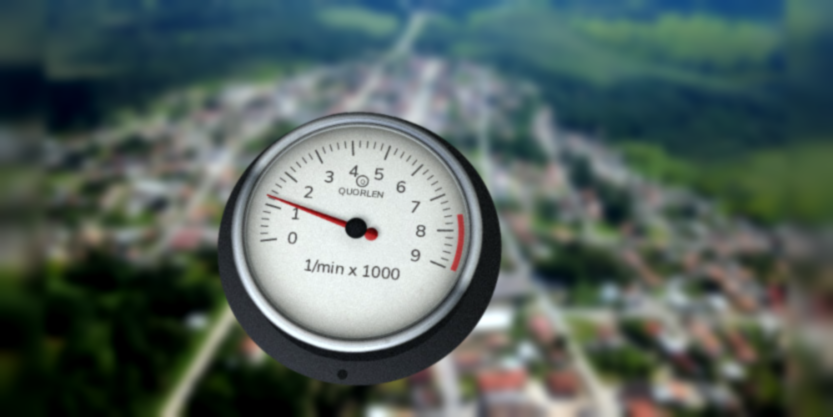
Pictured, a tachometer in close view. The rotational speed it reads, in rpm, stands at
1200 rpm
